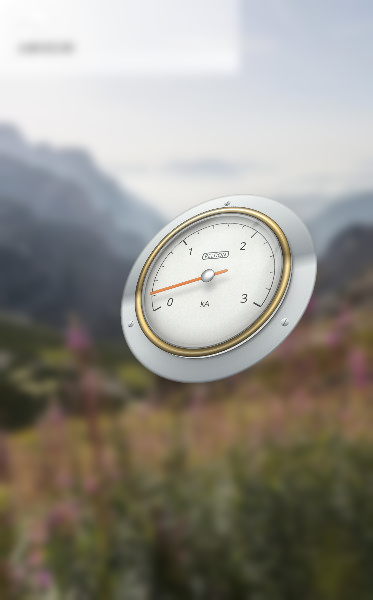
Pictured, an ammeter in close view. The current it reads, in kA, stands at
0.2 kA
